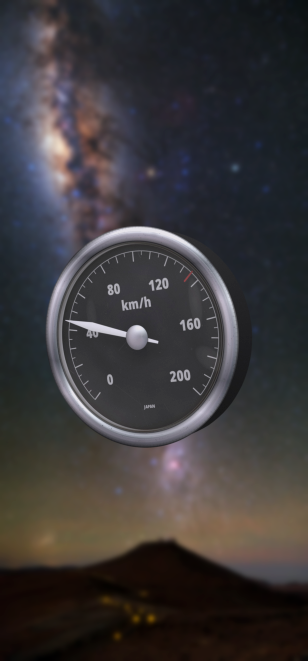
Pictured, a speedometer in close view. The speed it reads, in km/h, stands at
45 km/h
